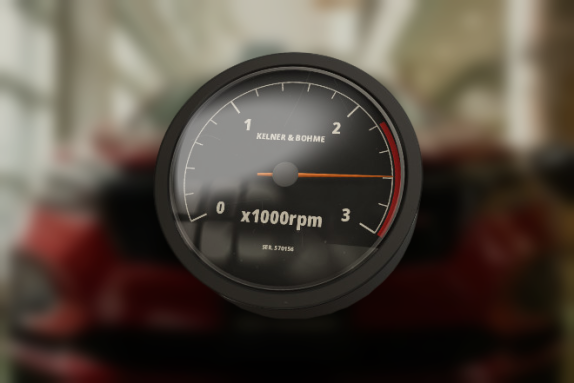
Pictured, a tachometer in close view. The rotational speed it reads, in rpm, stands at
2600 rpm
